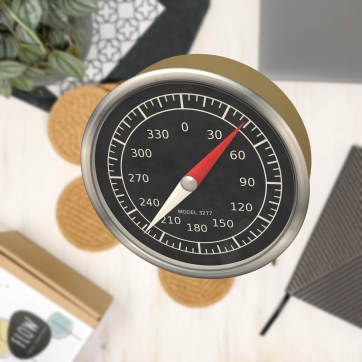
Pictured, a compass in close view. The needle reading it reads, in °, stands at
42.5 °
